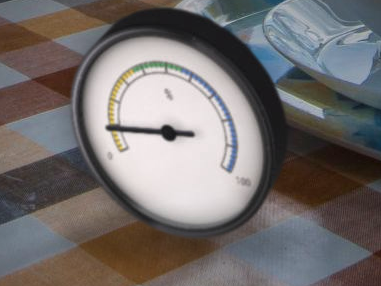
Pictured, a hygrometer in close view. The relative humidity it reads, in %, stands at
10 %
